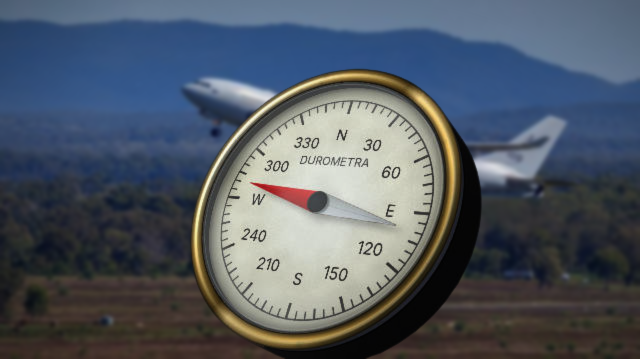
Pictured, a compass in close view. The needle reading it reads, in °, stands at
280 °
